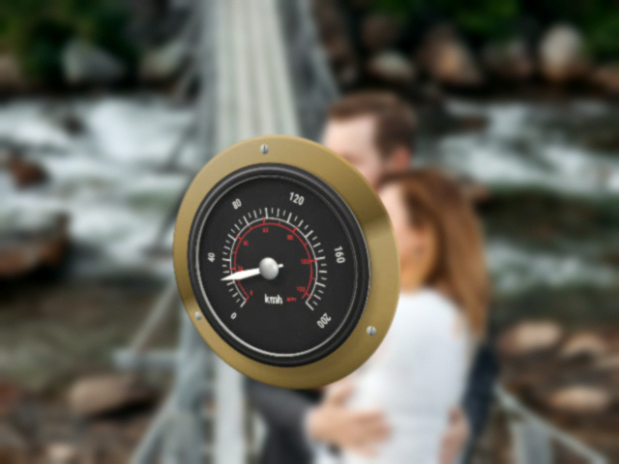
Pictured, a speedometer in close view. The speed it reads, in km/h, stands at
25 km/h
